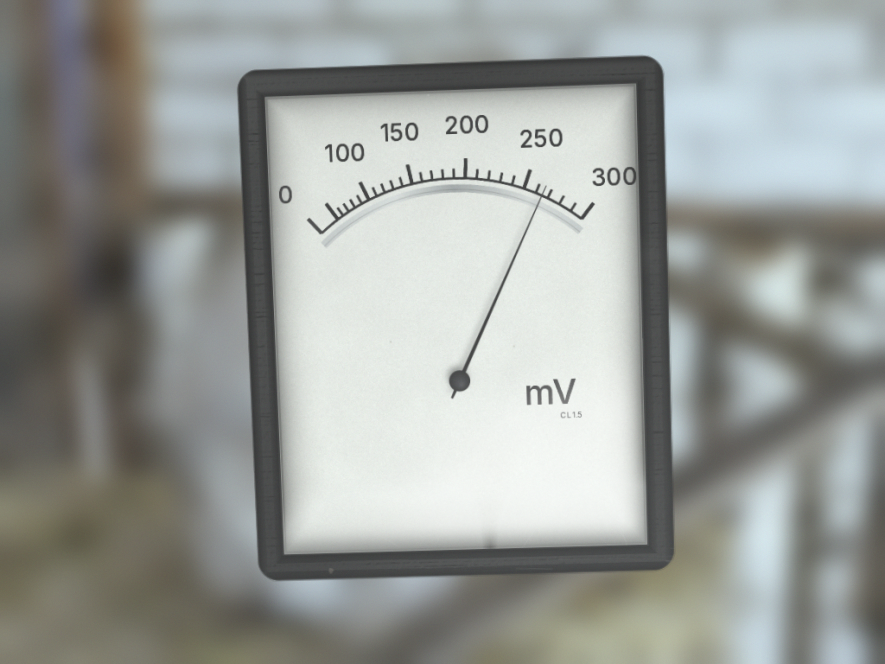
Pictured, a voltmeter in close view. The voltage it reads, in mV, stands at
265 mV
